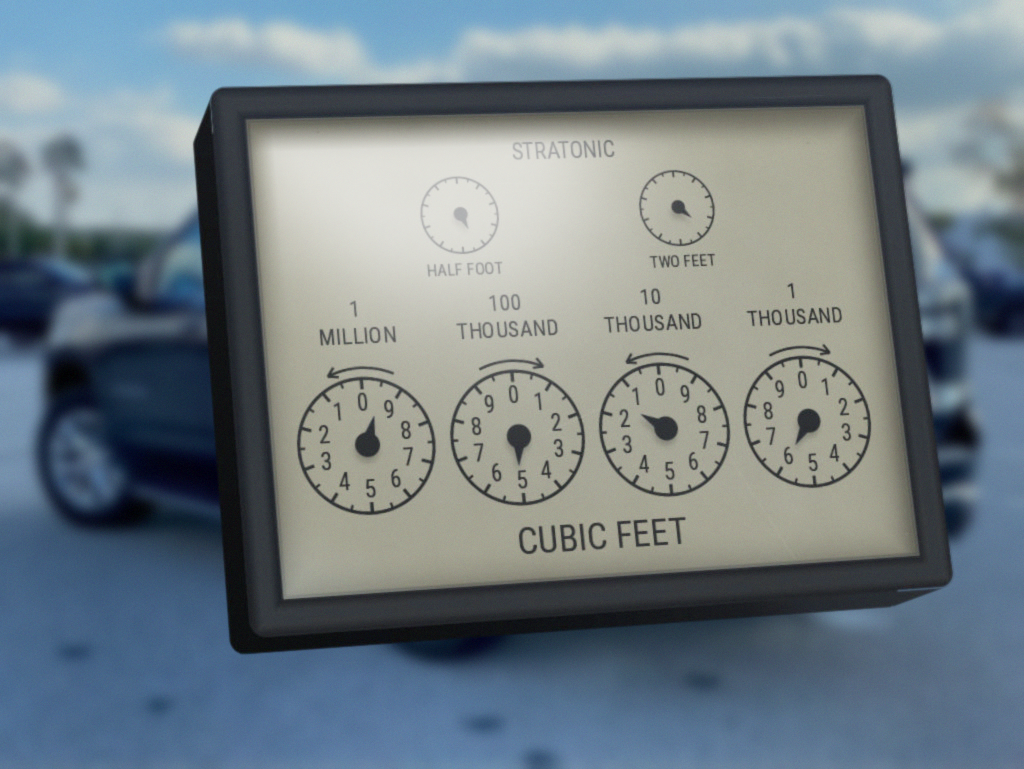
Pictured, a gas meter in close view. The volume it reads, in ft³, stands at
951600 ft³
